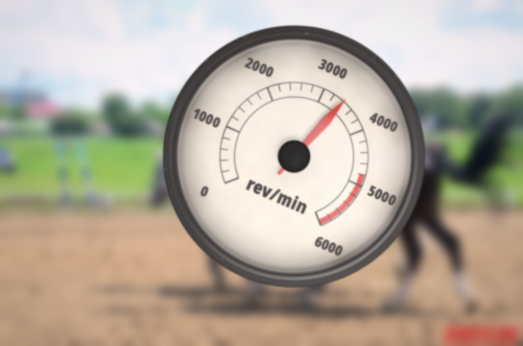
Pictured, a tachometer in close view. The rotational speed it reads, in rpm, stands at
3400 rpm
